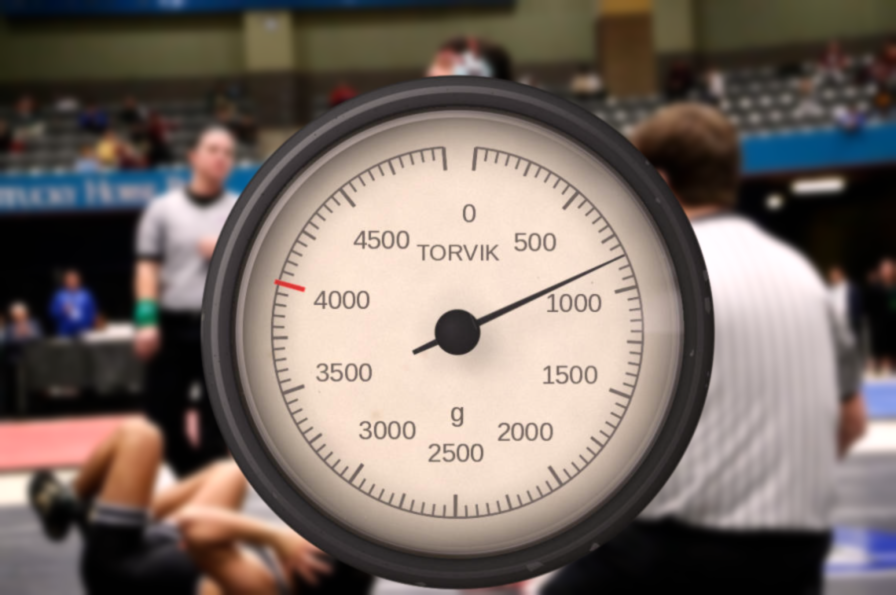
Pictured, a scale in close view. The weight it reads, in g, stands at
850 g
